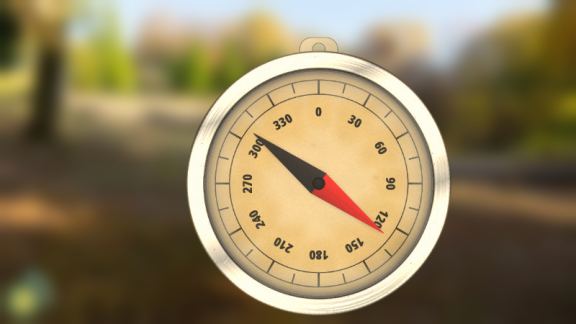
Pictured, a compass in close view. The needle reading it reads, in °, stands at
127.5 °
